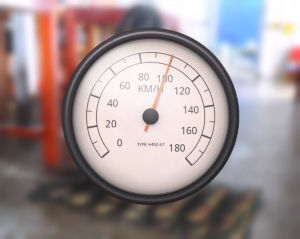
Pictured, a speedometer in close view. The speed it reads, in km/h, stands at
100 km/h
